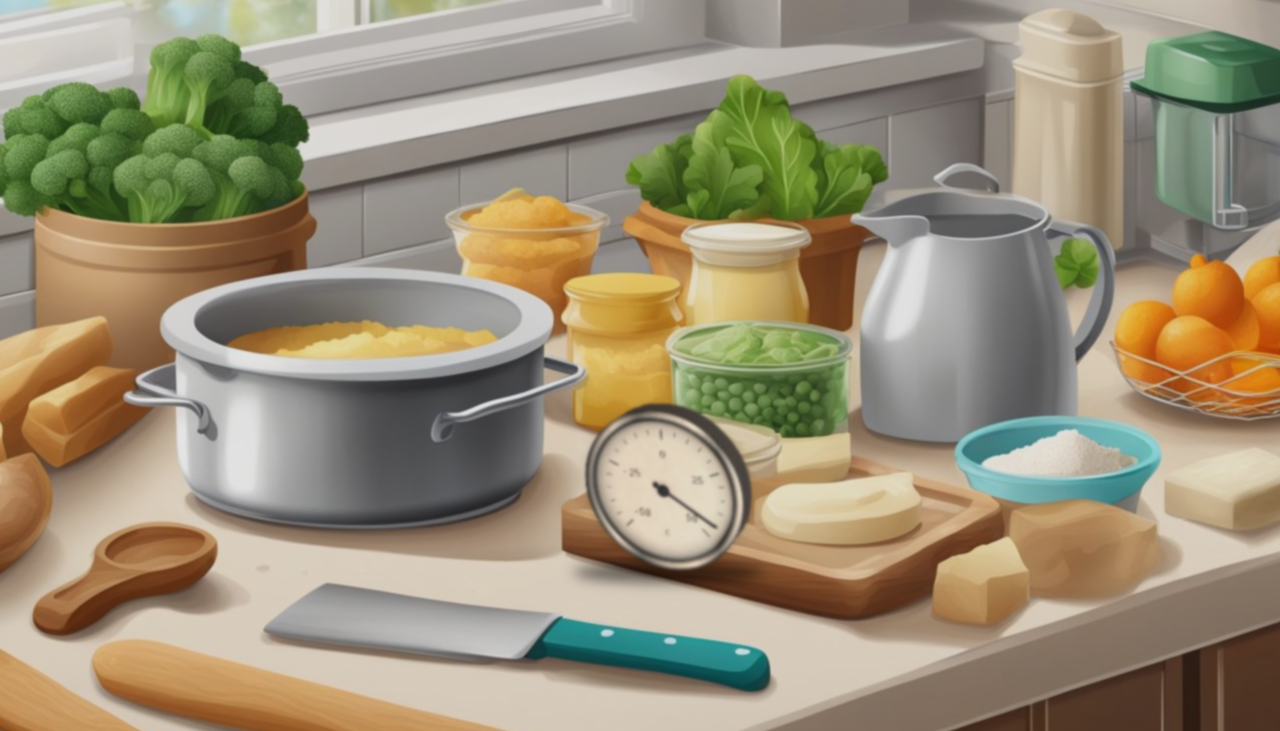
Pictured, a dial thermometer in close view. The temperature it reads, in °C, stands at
45 °C
